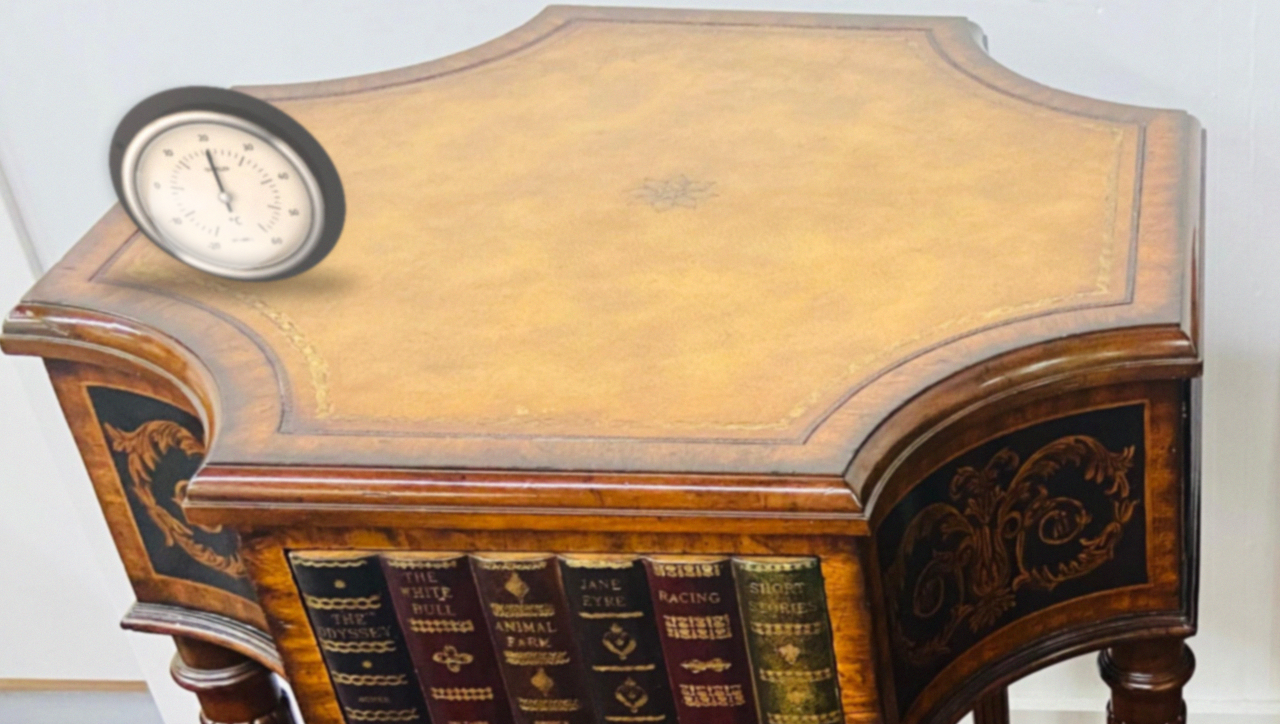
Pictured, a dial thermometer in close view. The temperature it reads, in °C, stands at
20 °C
